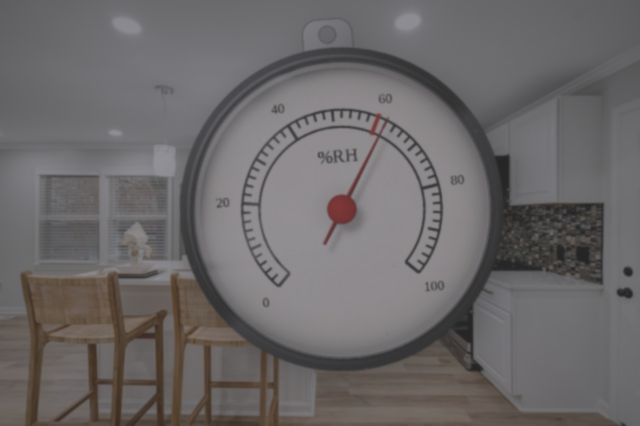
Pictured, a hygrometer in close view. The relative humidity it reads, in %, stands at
62 %
